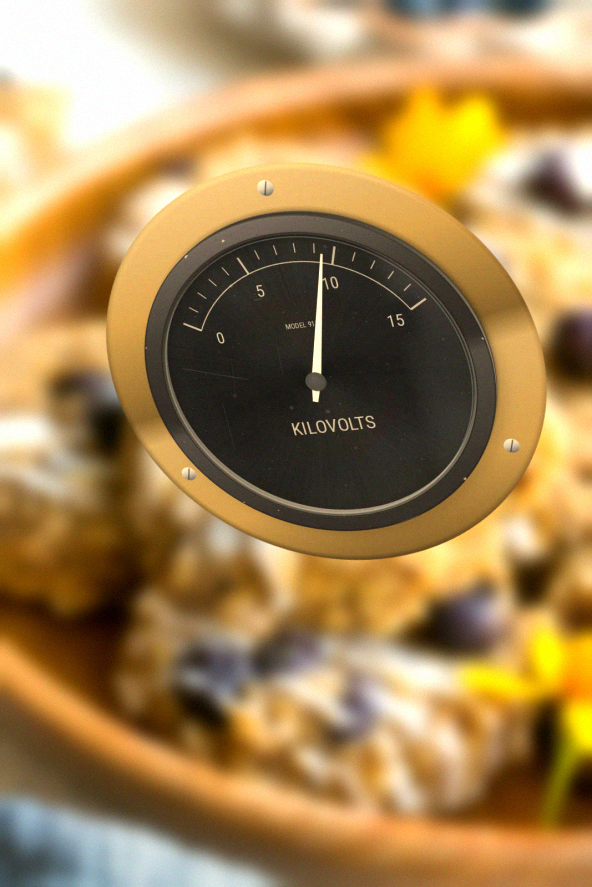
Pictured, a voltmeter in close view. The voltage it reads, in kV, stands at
9.5 kV
